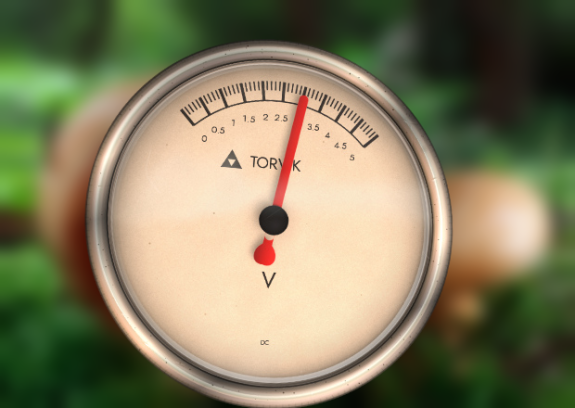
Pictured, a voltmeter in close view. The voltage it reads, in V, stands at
3 V
